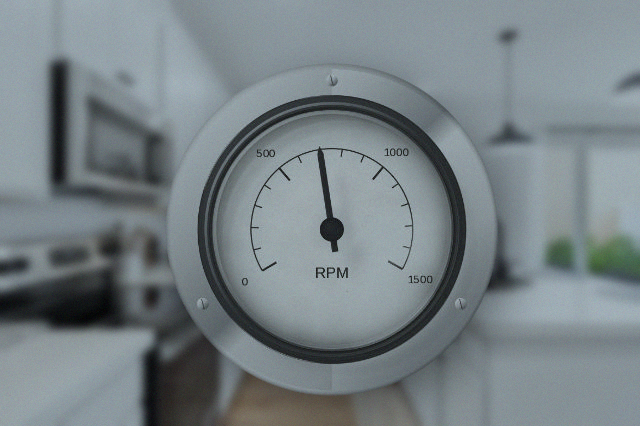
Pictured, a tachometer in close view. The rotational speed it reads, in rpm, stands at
700 rpm
